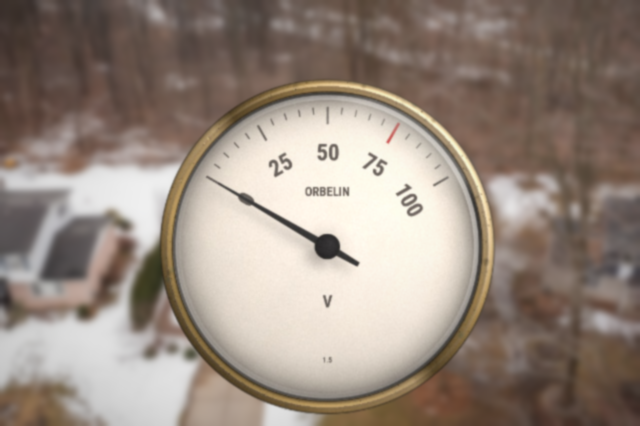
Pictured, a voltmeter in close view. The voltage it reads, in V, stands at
0 V
